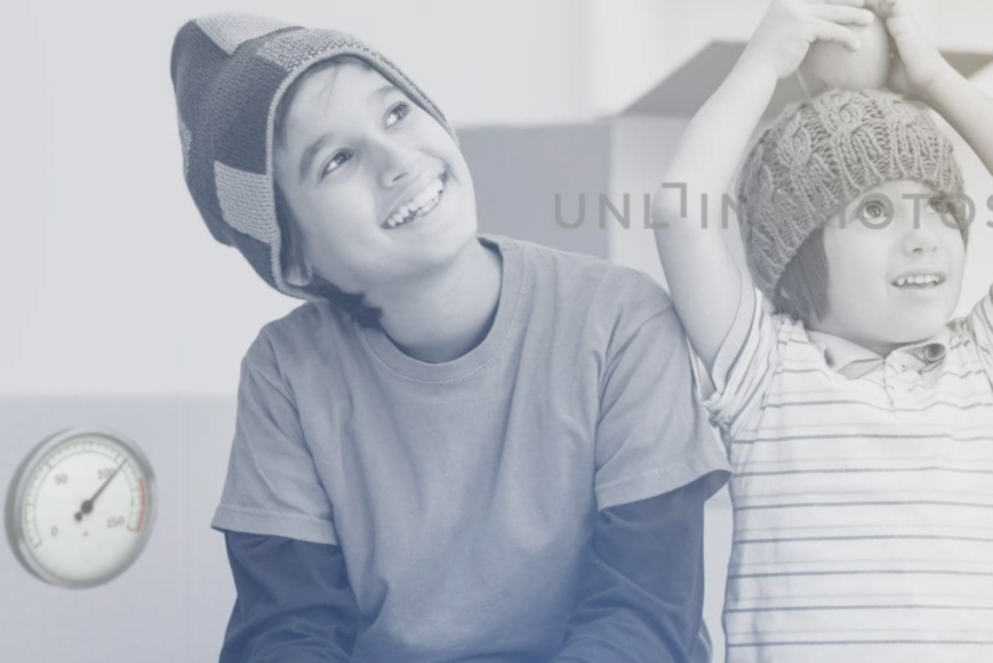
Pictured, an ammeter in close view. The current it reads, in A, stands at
105 A
